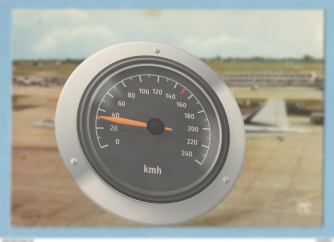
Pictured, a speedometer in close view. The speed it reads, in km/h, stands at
30 km/h
